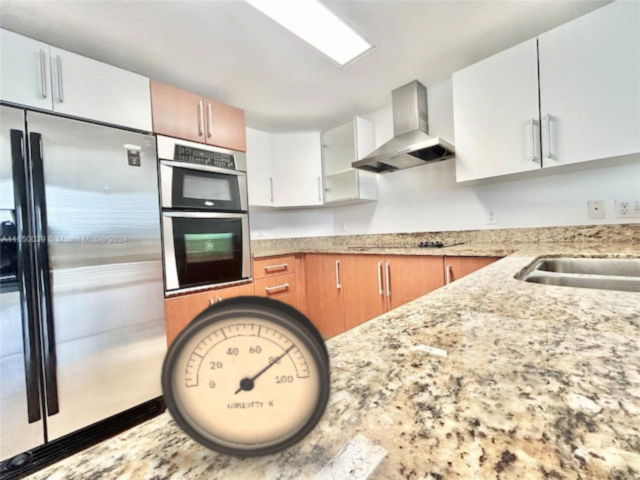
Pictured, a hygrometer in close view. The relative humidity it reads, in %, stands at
80 %
